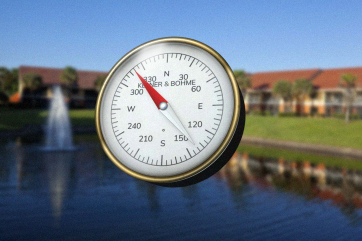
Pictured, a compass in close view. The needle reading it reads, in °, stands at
320 °
